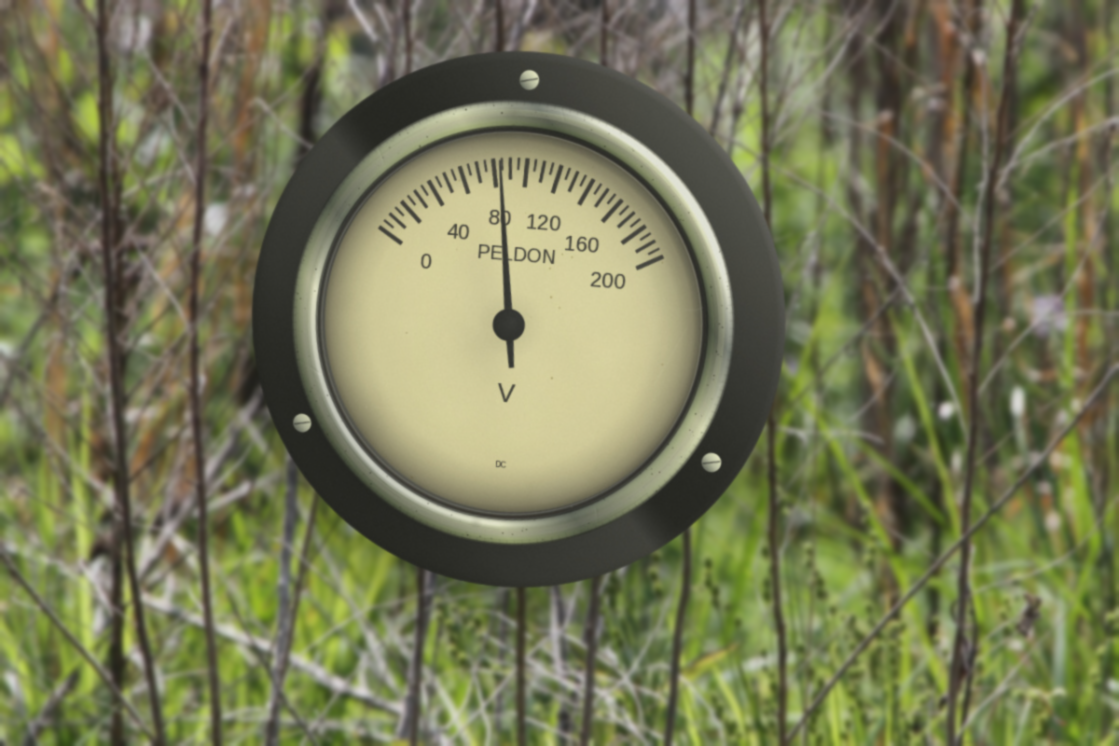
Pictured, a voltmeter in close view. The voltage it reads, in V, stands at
85 V
